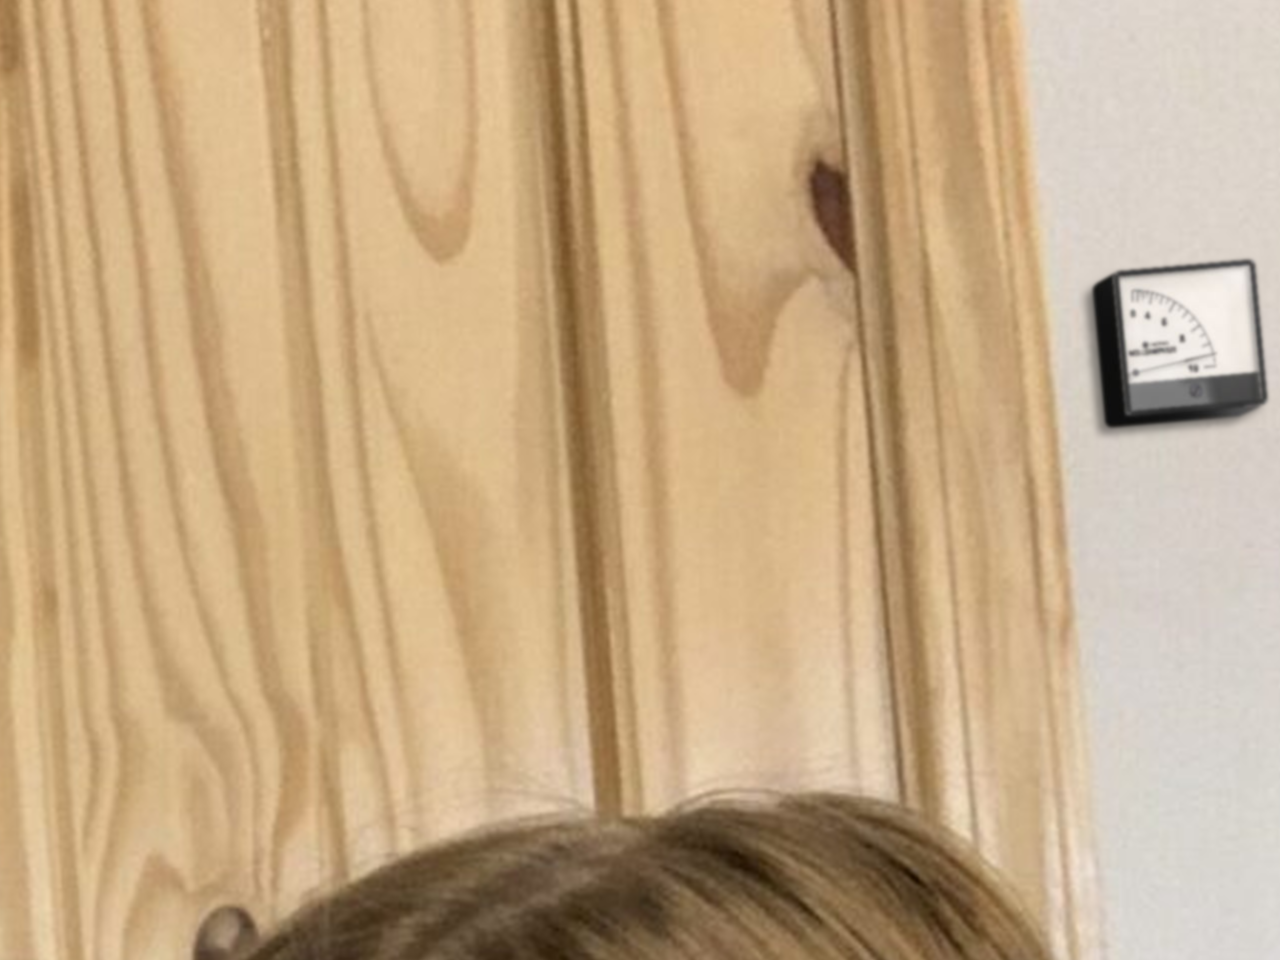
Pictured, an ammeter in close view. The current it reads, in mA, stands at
9.5 mA
